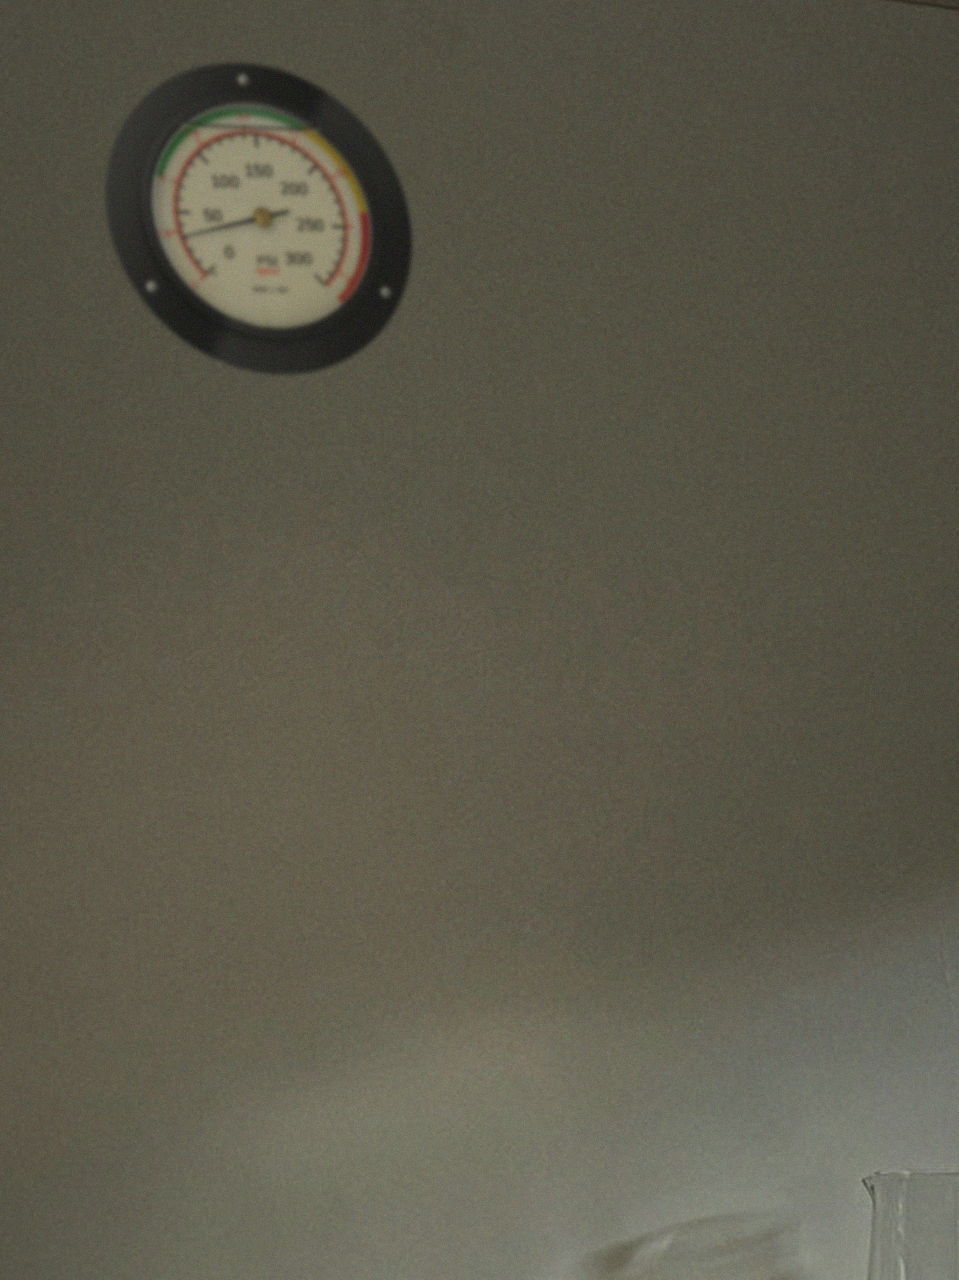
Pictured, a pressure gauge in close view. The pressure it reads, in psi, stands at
30 psi
